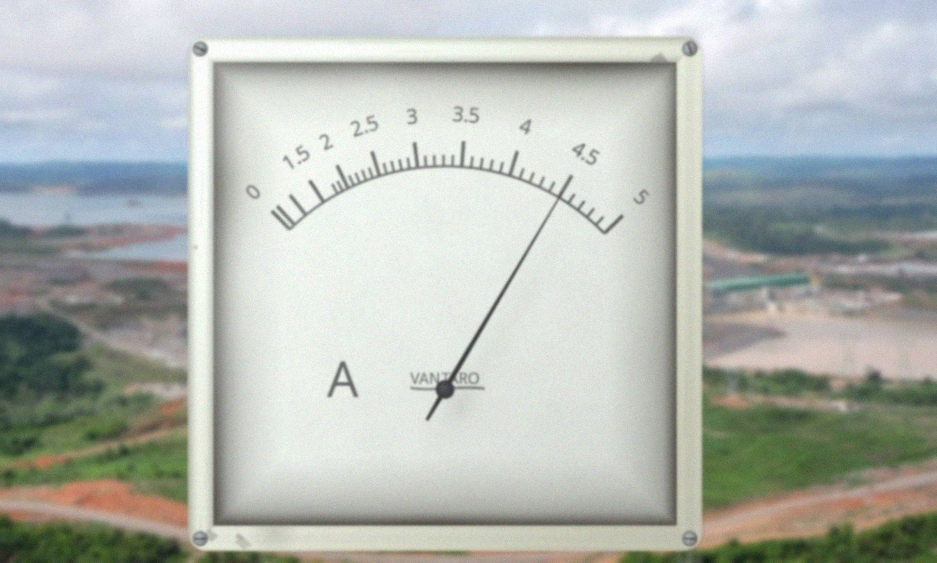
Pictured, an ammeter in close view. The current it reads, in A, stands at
4.5 A
